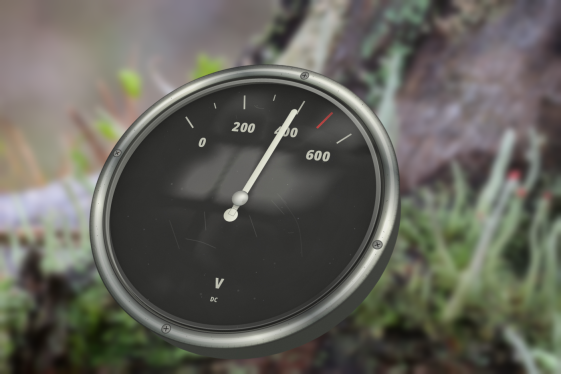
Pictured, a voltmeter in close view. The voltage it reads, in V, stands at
400 V
